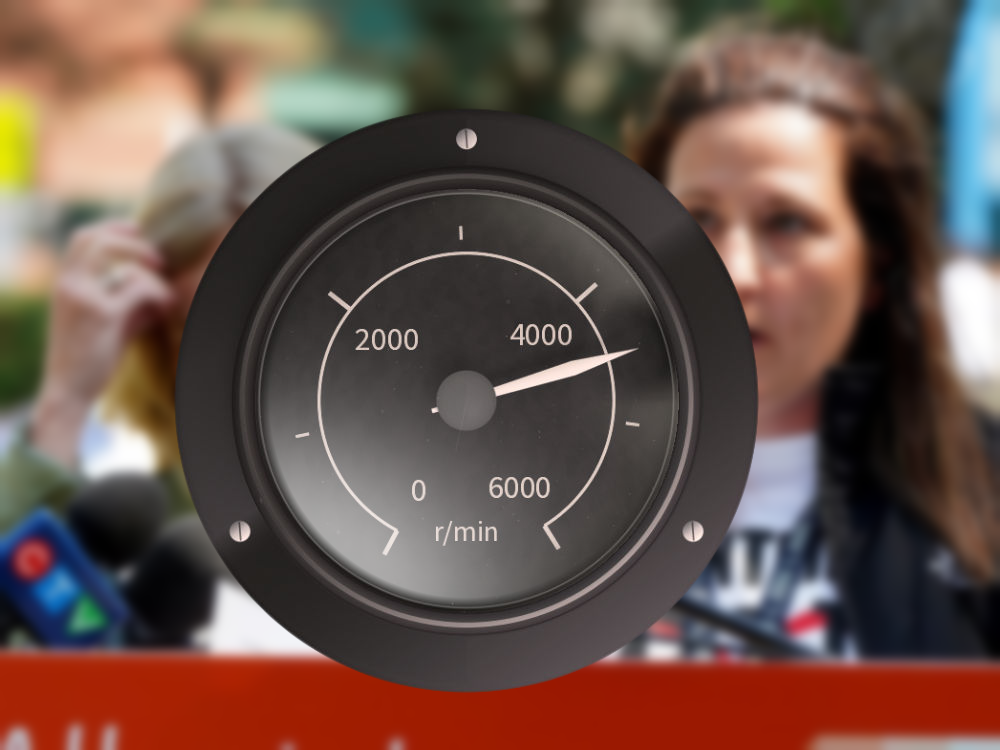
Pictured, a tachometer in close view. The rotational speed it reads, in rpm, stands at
4500 rpm
